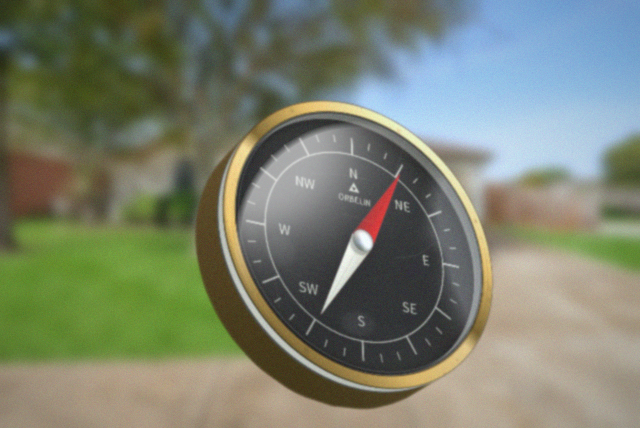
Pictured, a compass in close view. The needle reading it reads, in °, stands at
30 °
